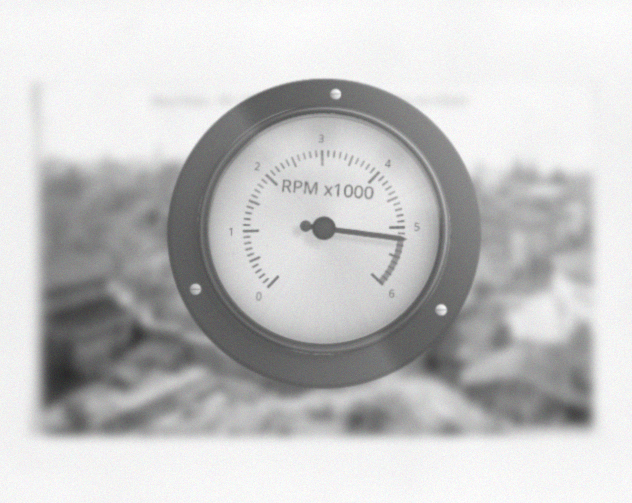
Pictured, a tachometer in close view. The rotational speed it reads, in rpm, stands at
5200 rpm
